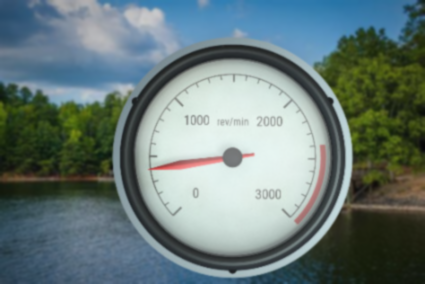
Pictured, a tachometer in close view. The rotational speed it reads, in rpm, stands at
400 rpm
